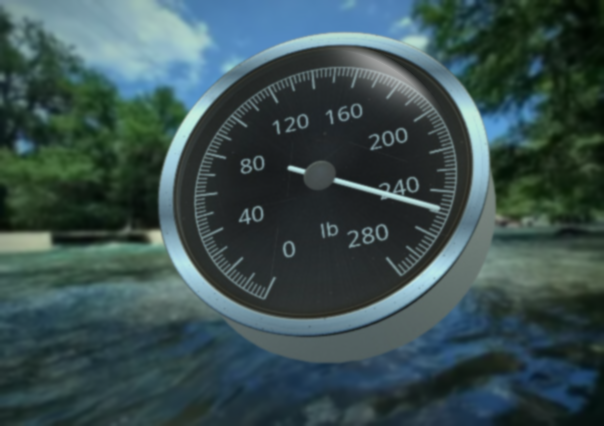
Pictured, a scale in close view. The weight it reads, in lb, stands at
250 lb
